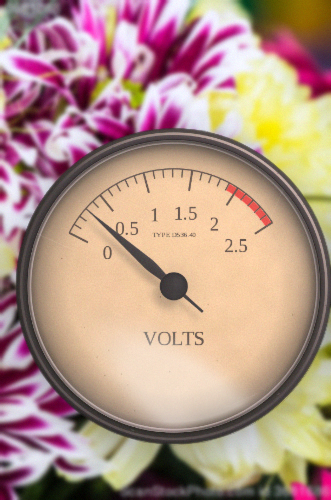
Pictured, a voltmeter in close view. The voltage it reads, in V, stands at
0.3 V
